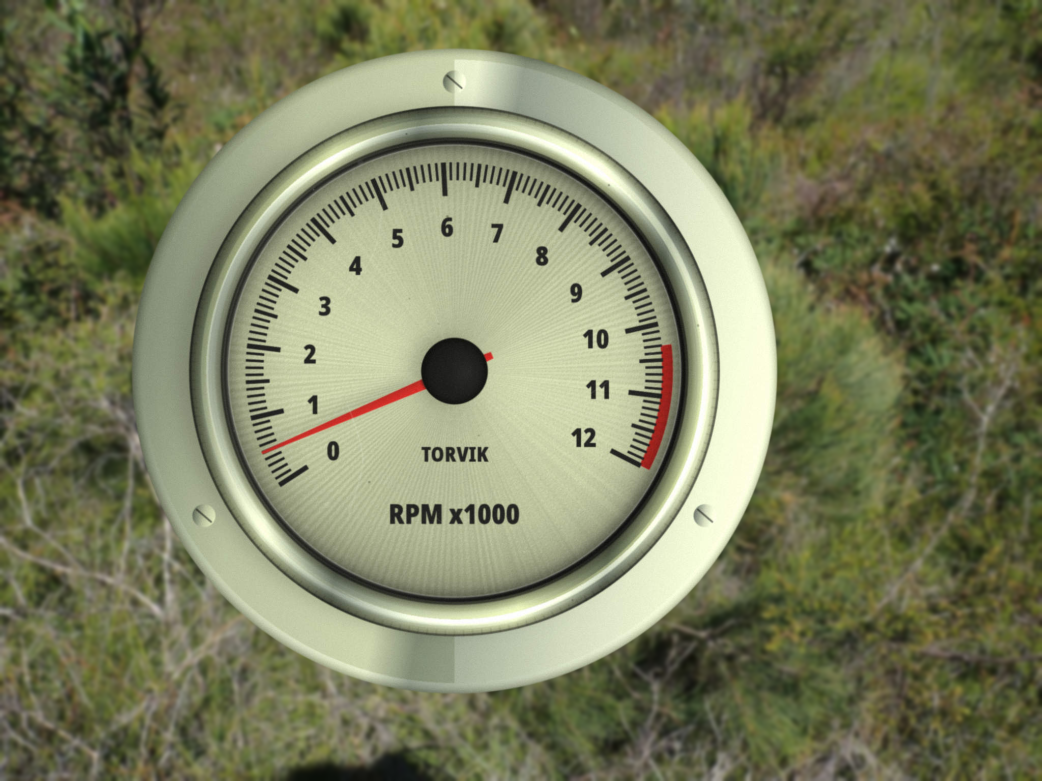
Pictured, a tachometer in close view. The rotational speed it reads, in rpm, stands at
500 rpm
